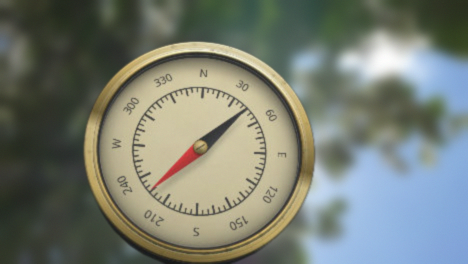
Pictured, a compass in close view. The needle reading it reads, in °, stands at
225 °
